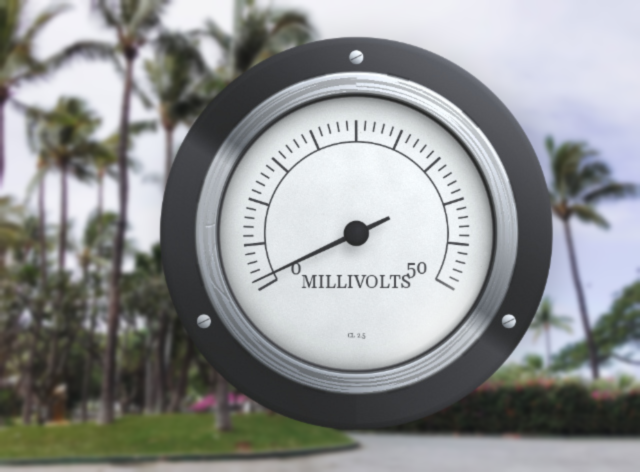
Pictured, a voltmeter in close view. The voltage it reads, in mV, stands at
1 mV
